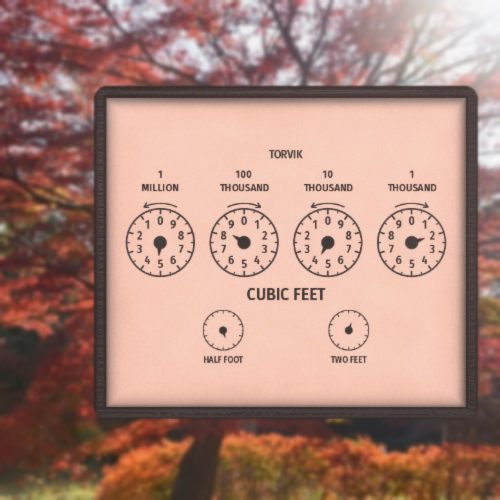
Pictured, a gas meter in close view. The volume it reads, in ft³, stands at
484200 ft³
